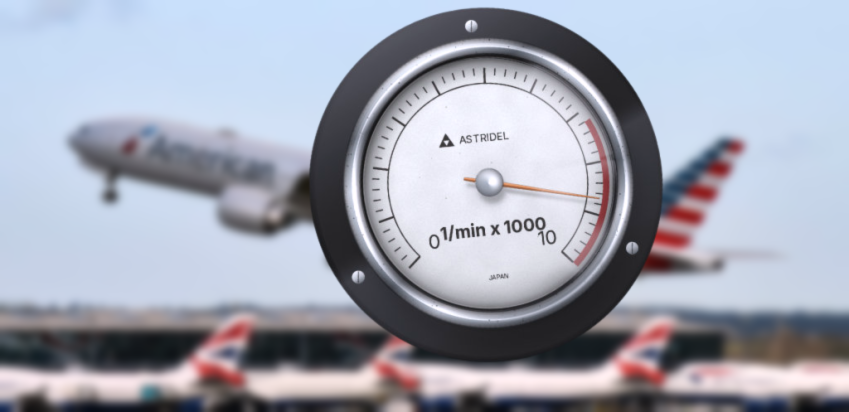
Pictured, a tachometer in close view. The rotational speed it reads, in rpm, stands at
8700 rpm
